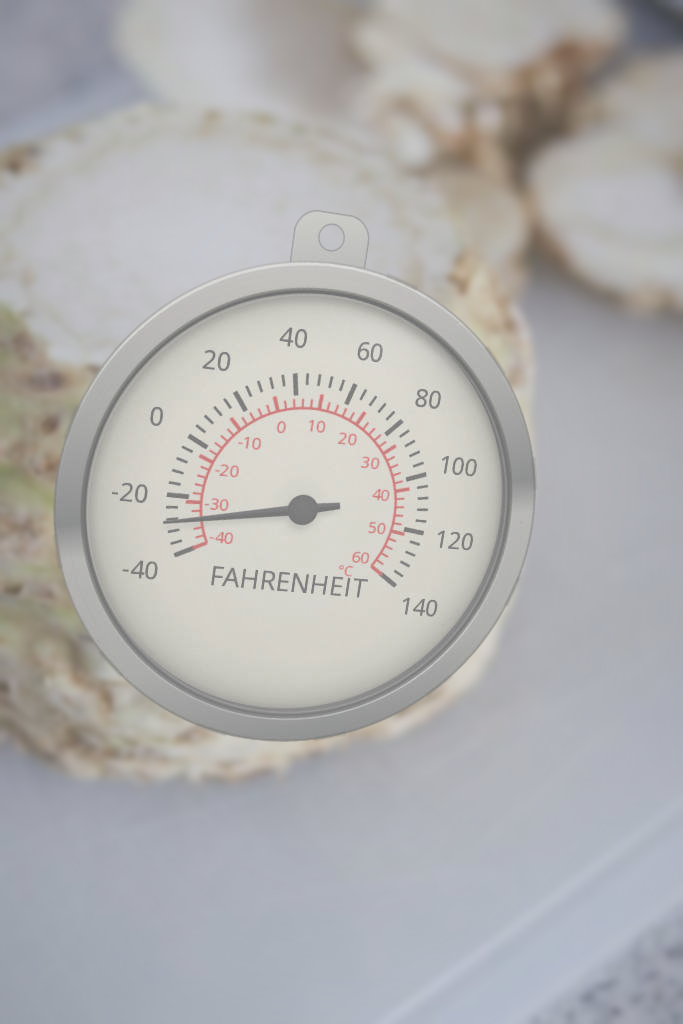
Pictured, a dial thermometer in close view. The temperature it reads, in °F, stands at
-28 °F
